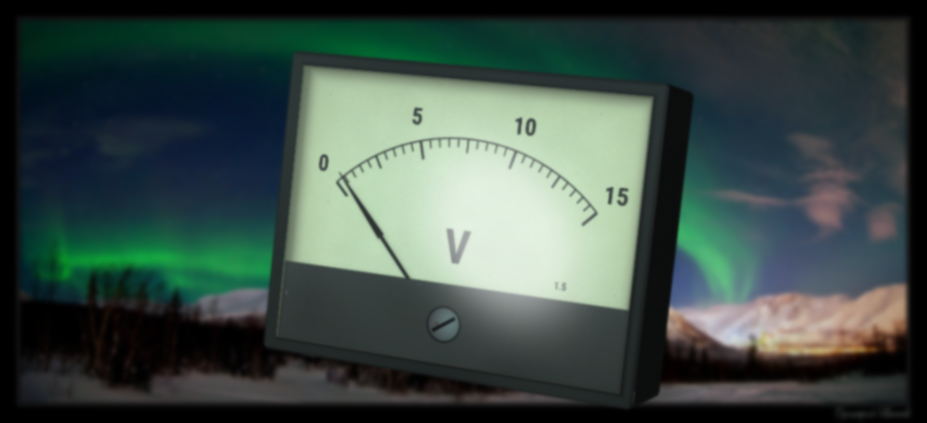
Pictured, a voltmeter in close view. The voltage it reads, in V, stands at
0.5 V
